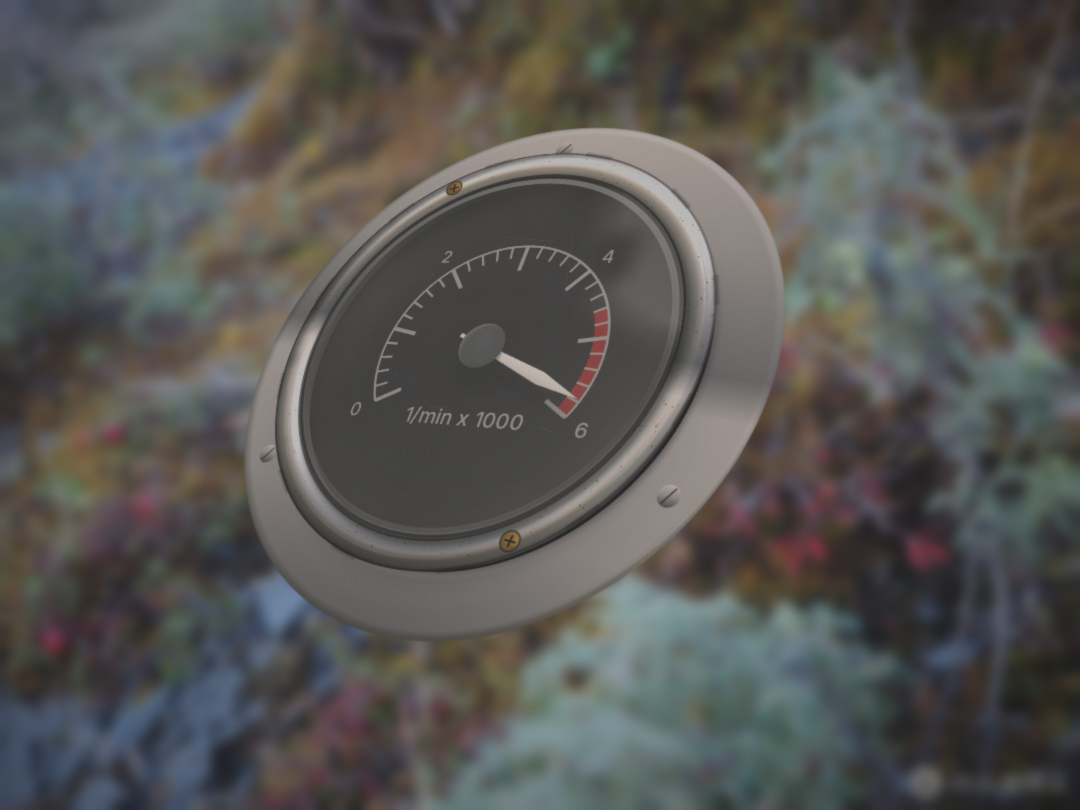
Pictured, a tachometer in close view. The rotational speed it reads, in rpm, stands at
5800 rpm
